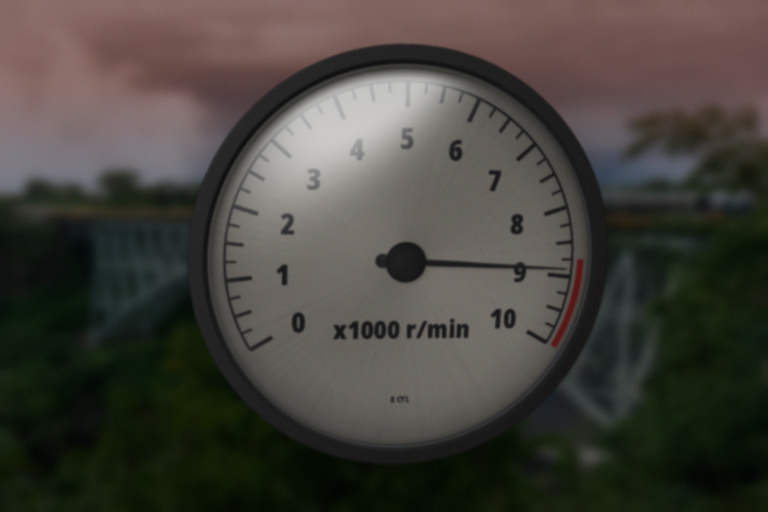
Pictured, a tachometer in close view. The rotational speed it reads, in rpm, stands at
8875 rpm
